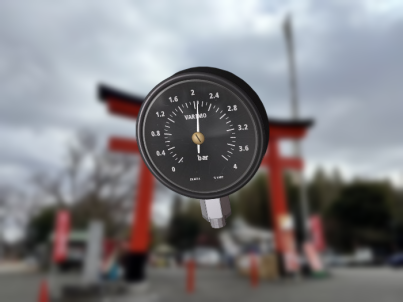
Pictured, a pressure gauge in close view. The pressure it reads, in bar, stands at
2.1 bar
